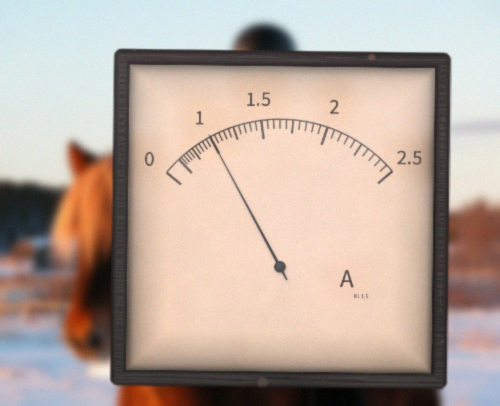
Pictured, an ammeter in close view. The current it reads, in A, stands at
1 A
